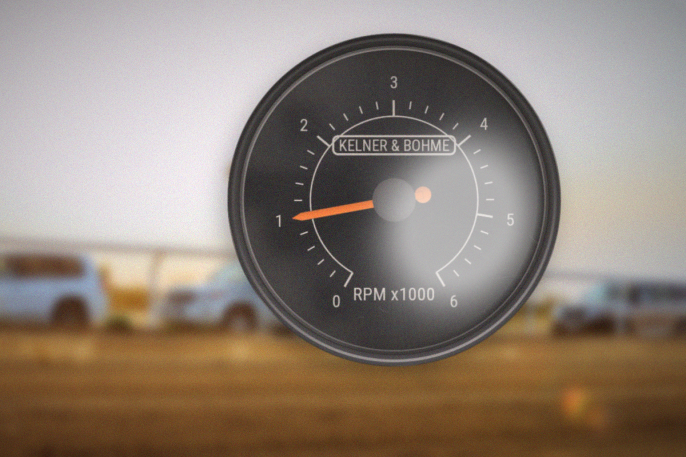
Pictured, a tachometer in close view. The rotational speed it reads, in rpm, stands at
1000 rpm
